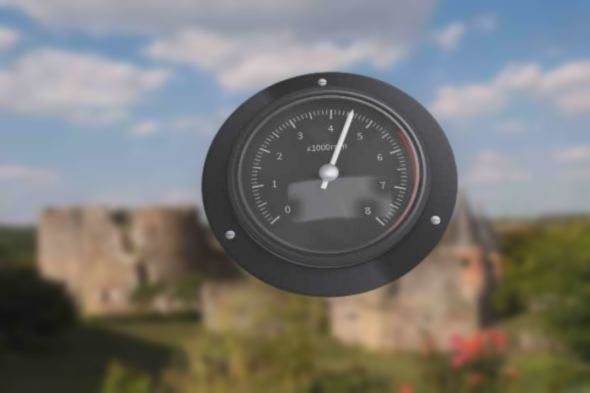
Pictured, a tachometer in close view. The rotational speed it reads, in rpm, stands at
4500 rpm
